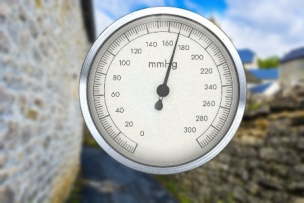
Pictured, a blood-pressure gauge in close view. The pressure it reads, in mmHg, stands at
170 mmHg
